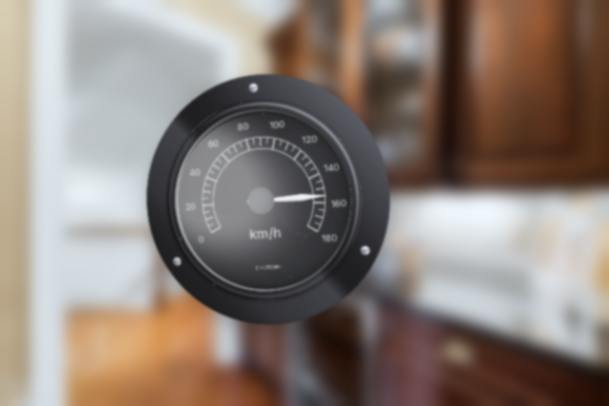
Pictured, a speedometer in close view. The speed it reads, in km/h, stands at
155 km/h
